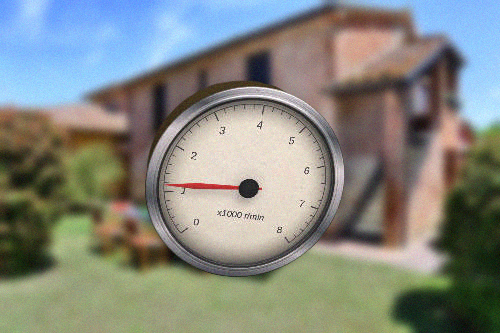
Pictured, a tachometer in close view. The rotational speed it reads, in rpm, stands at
1200 rpm
